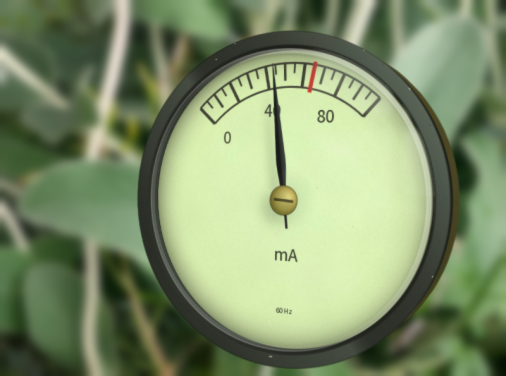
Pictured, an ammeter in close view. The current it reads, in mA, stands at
45 mA
